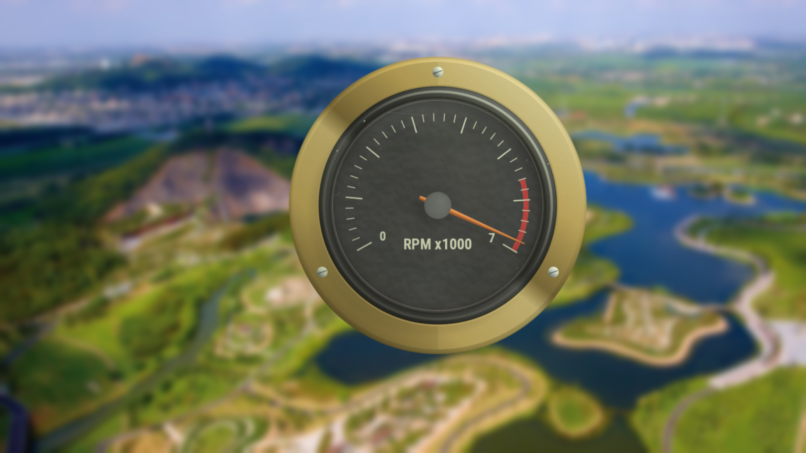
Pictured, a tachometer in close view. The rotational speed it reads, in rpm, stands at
6800 rpm
